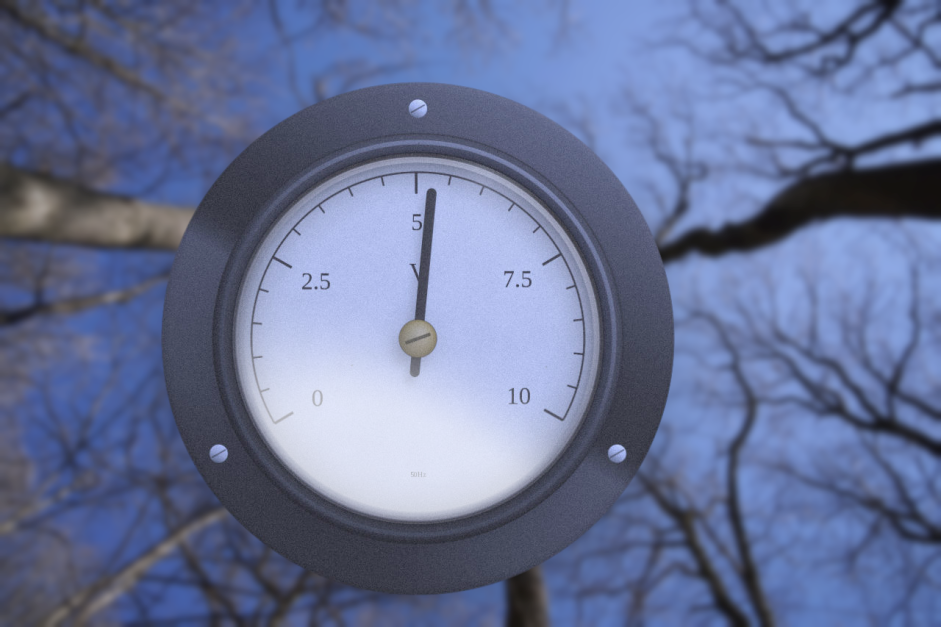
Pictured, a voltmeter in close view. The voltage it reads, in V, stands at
5.25 V
